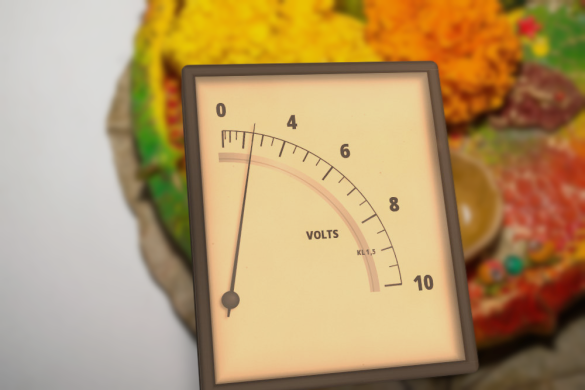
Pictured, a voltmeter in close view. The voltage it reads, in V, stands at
2.5 V
